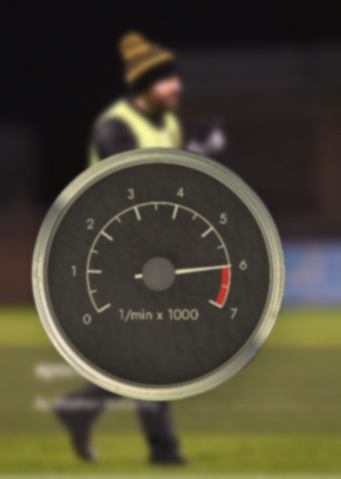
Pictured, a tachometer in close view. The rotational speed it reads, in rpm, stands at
6000 rpm
